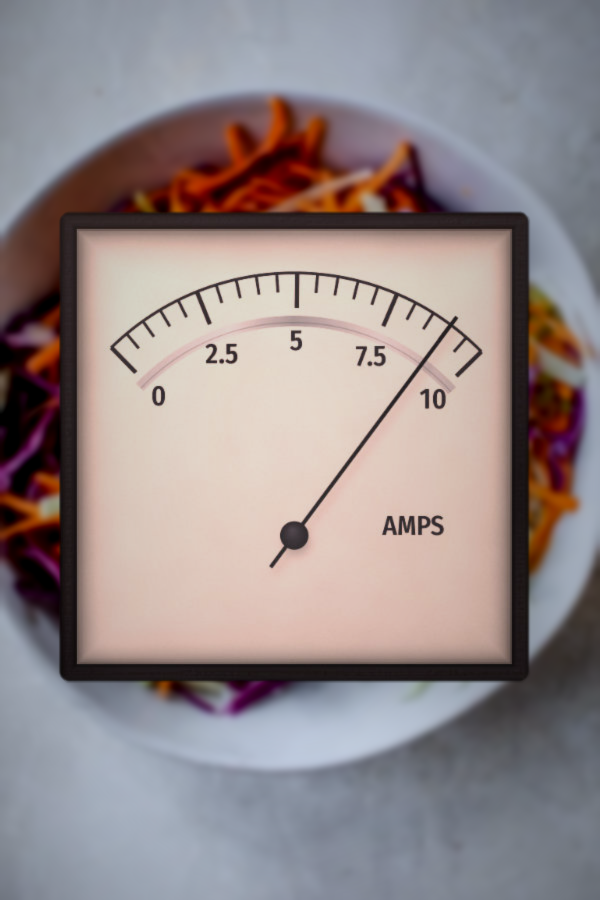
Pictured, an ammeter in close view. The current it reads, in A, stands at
9 A
